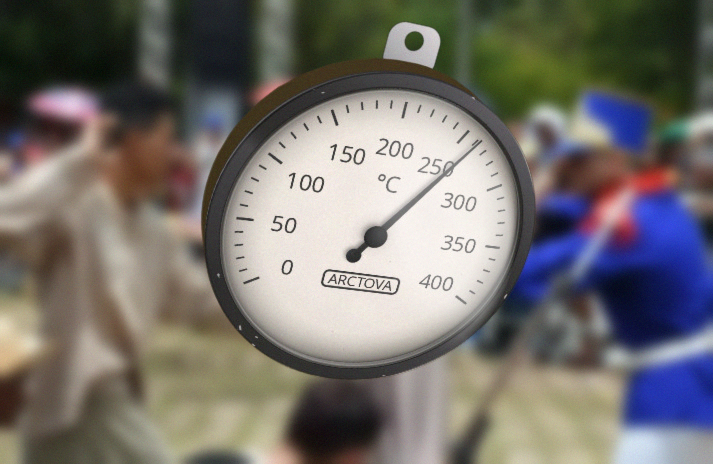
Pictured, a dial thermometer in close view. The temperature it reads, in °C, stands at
260 °C
